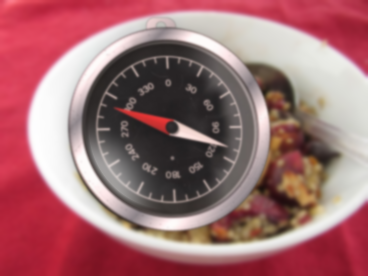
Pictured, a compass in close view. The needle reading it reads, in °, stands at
290 °
